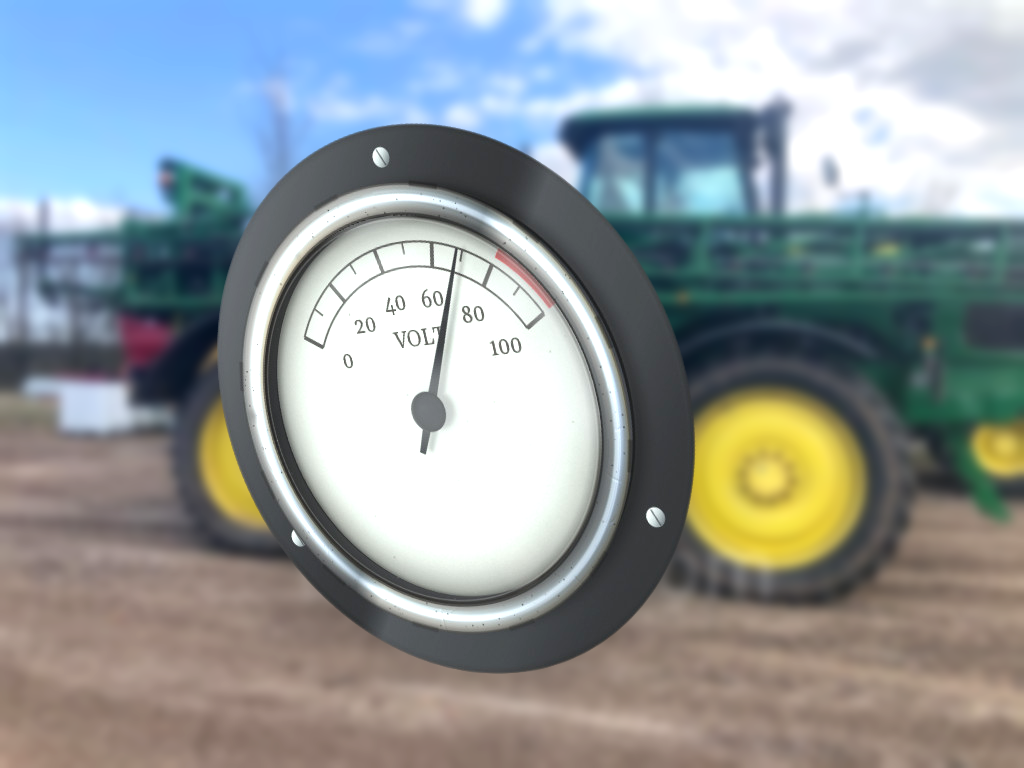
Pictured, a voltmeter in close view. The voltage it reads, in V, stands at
70 V
